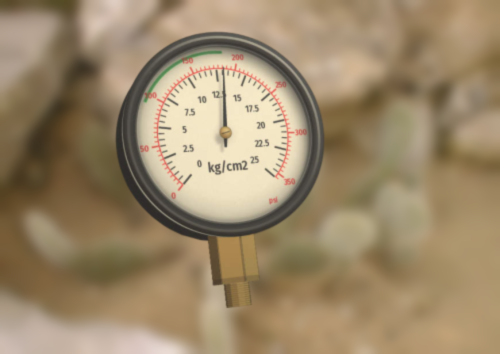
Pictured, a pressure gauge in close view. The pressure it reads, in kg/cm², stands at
13 kg/cm²
